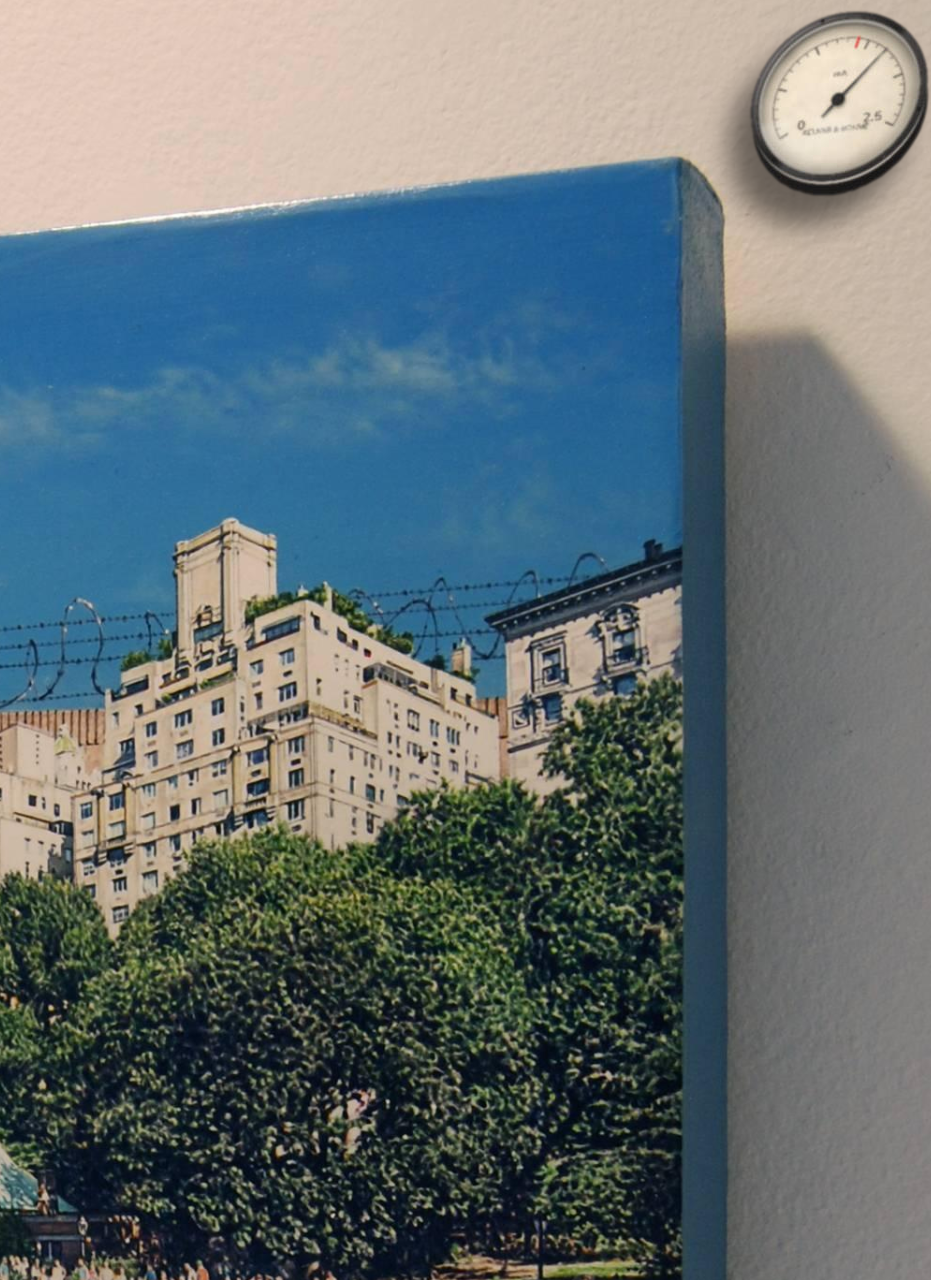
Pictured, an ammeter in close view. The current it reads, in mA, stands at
1.7 mA
